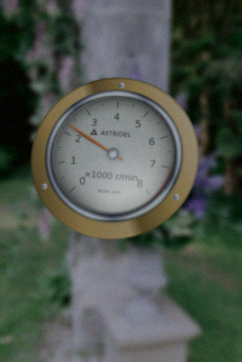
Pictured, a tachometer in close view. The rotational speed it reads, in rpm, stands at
2250 rpm
